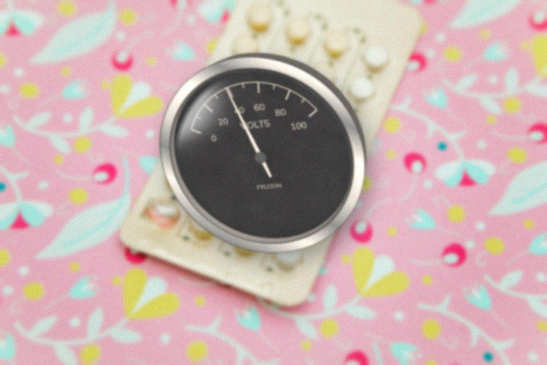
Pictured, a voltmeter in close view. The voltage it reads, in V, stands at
40 V
